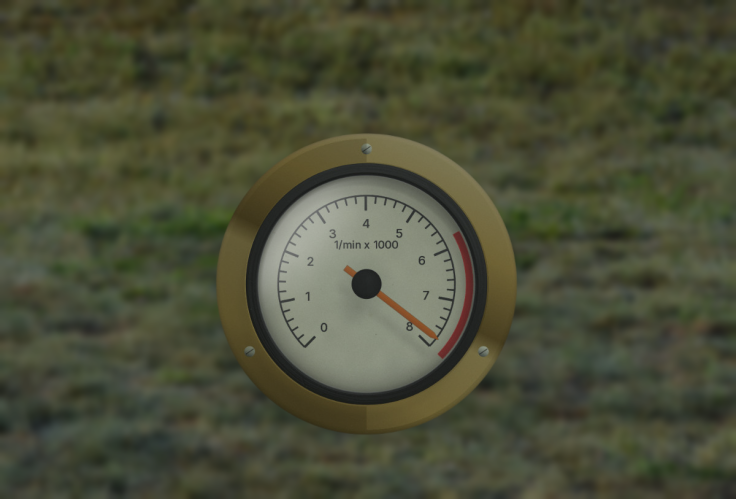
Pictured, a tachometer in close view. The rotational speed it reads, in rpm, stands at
7800 rpm
